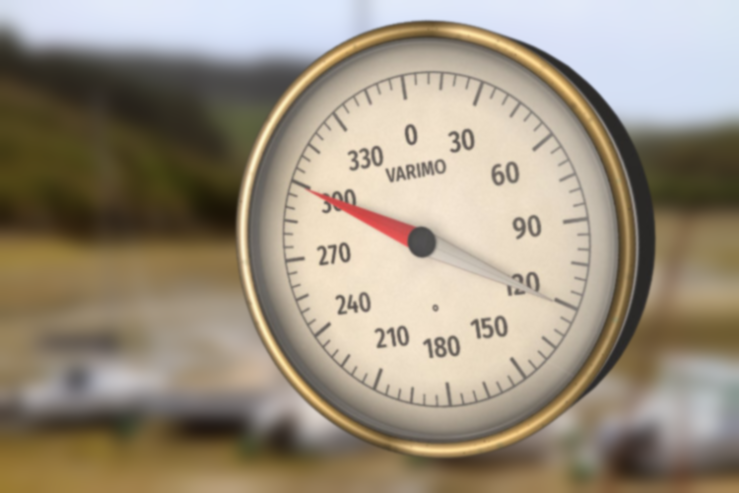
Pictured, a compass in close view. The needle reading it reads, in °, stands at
300 °
